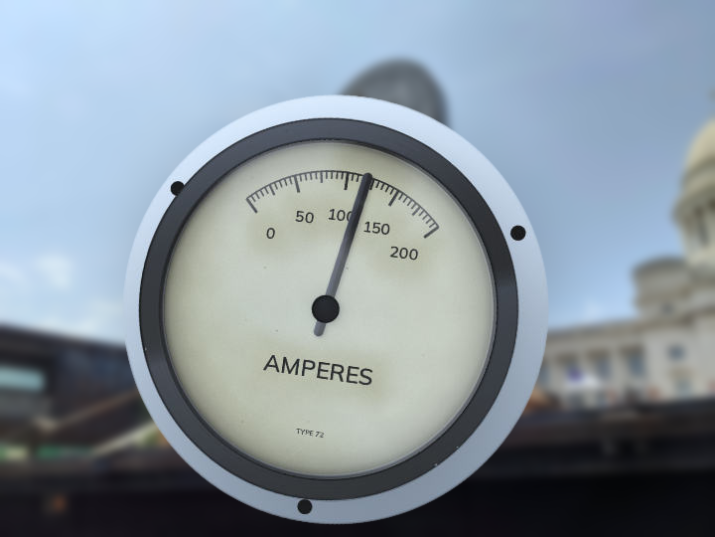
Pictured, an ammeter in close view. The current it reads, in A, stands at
120 A
